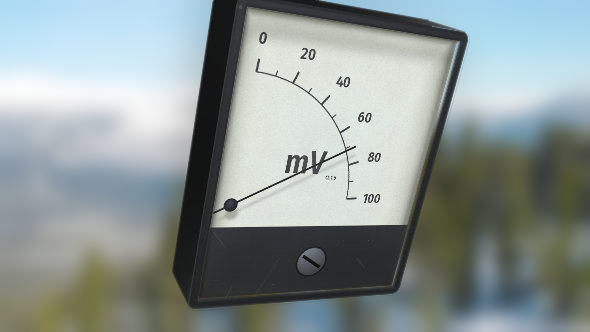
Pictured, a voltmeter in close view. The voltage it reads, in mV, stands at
70 mV
